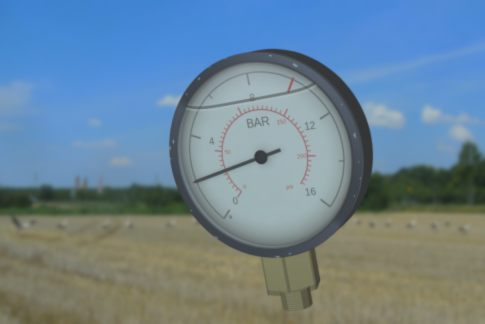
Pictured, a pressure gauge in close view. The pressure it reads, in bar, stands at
2 bar
